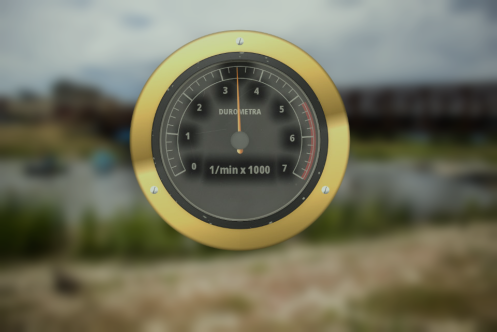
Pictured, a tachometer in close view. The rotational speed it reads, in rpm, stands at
3400 rpm
